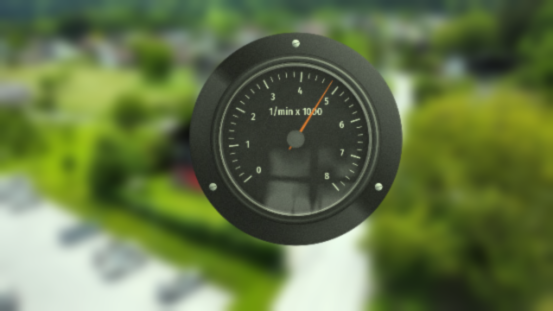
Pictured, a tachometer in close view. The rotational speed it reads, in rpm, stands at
4800 rpm
